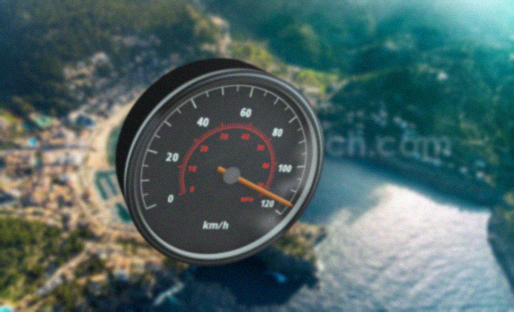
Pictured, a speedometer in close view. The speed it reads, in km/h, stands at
115 km/h
